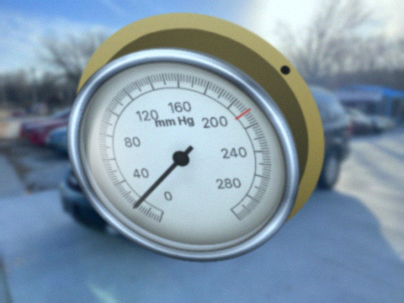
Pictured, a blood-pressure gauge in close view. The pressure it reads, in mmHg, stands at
20 mmHg
